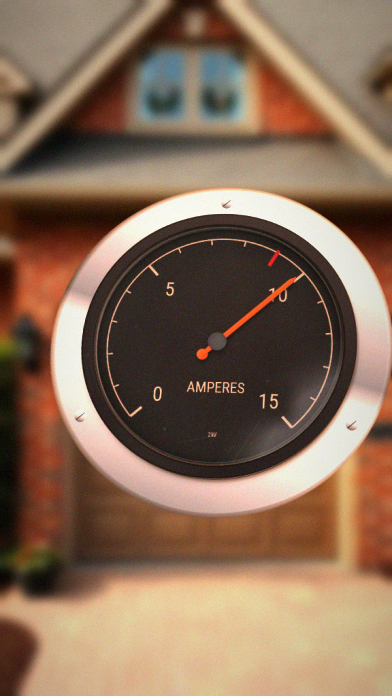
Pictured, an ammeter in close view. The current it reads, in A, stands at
10 A
